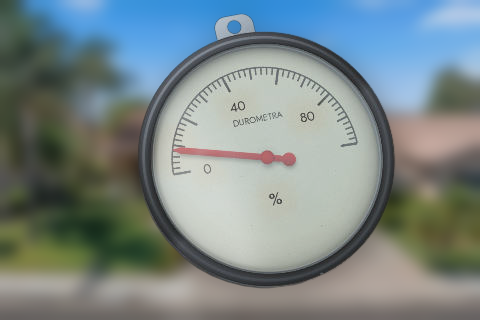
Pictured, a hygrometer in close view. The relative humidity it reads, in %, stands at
8 %
